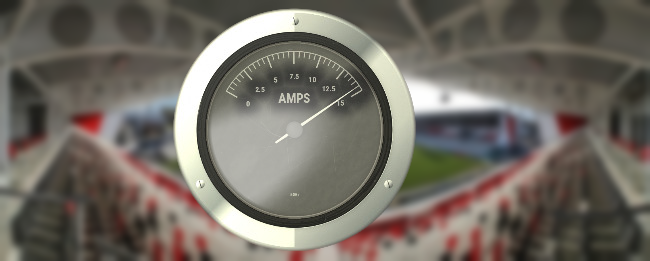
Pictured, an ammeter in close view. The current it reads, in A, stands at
14.5 A
